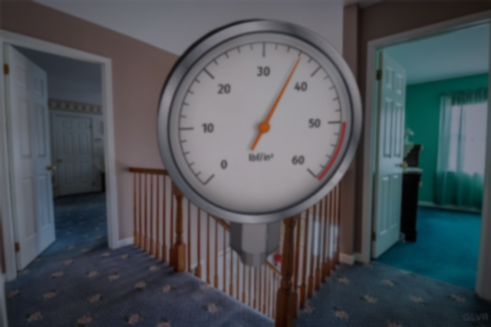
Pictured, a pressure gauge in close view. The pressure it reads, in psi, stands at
36 psi
